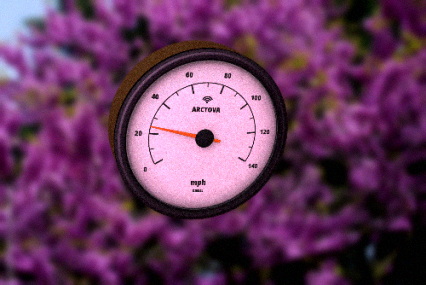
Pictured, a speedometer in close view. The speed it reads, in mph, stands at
25 mph
